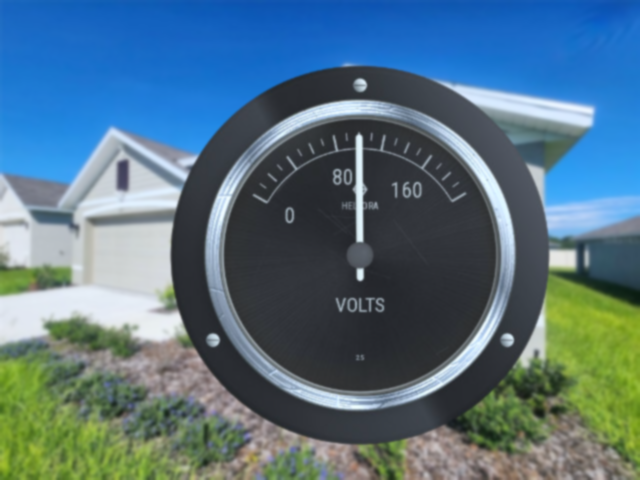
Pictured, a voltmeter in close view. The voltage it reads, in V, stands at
100 V
